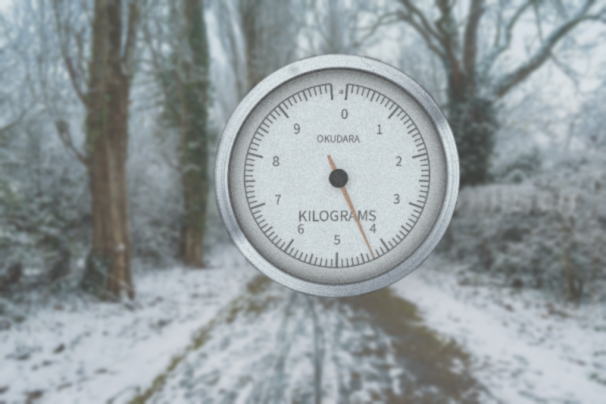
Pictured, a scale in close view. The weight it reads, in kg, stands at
4.3 kg
